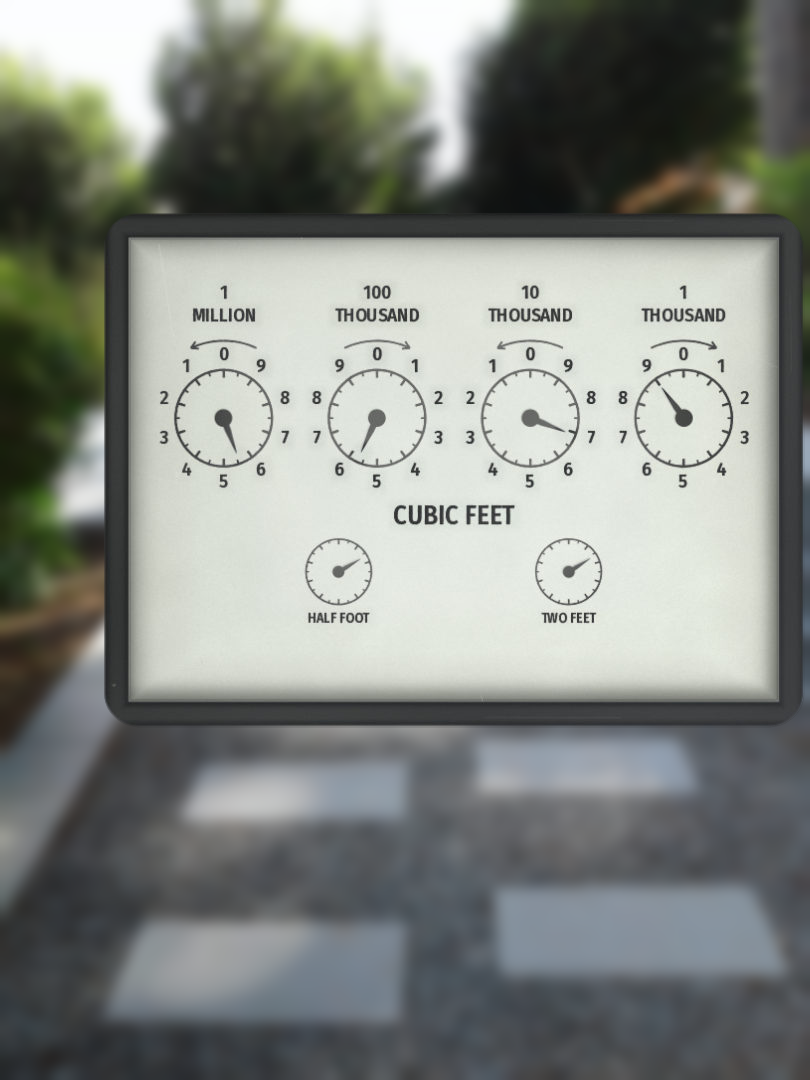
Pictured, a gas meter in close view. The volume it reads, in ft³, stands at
556900 ft³
